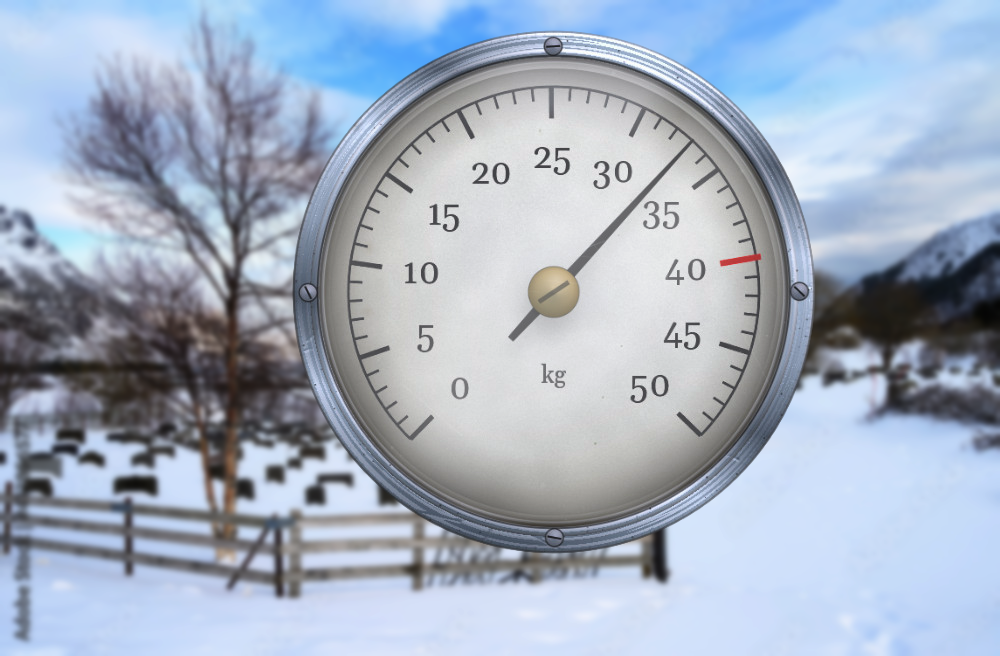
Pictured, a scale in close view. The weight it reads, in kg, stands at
33 kg
